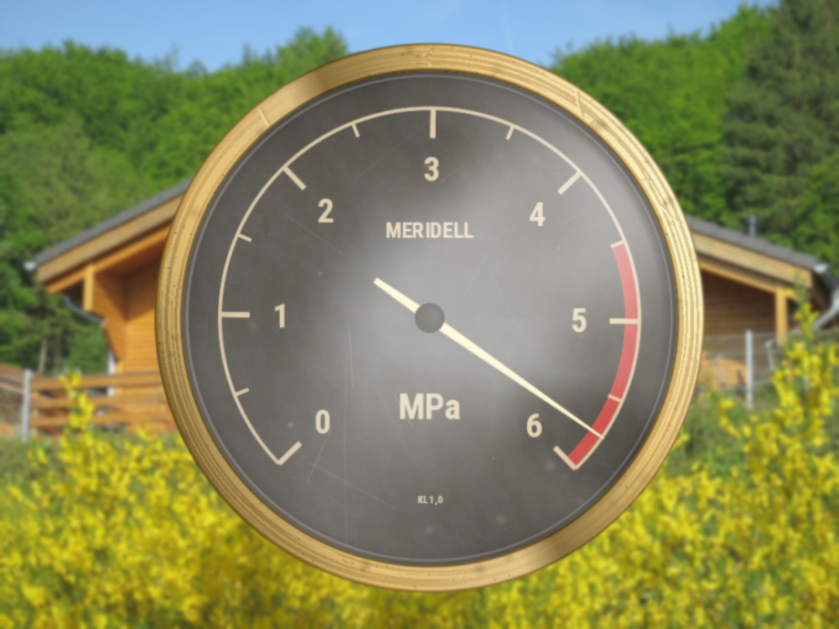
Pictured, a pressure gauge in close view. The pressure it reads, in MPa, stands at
5.75 MPa
